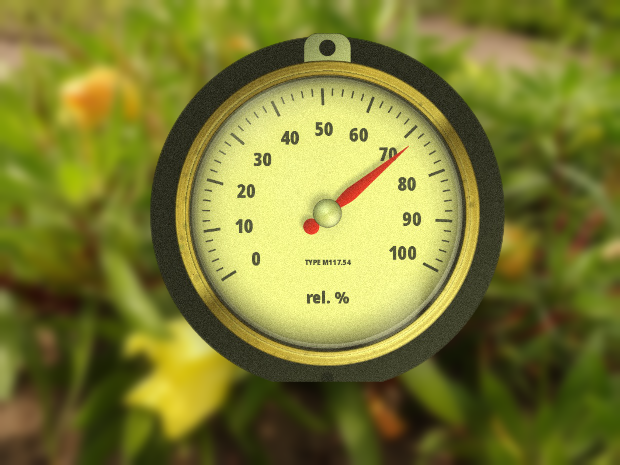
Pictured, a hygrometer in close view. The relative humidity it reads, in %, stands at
72 %
